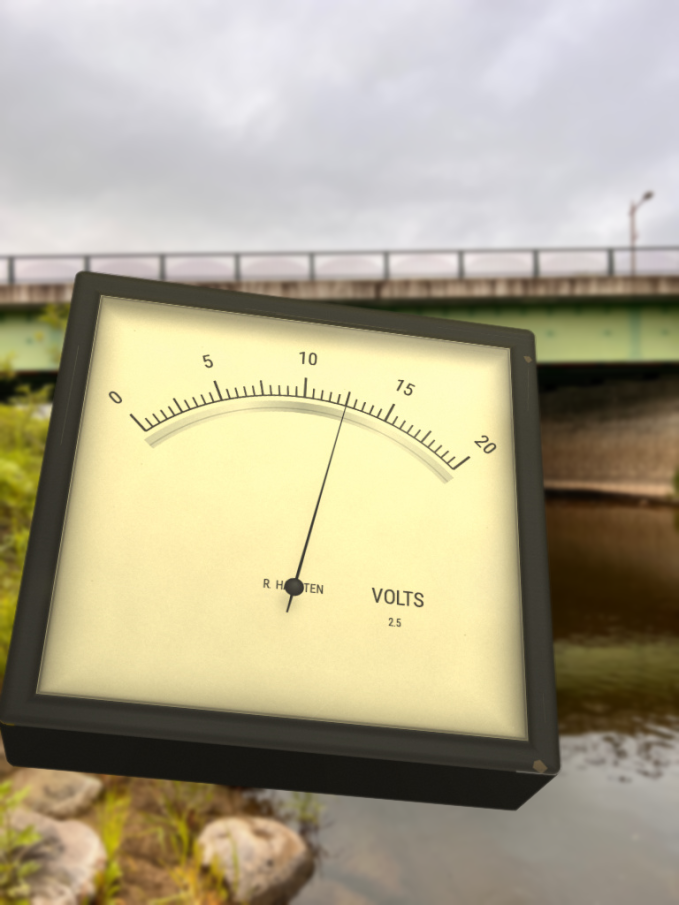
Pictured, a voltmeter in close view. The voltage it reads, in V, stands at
12.5 V
